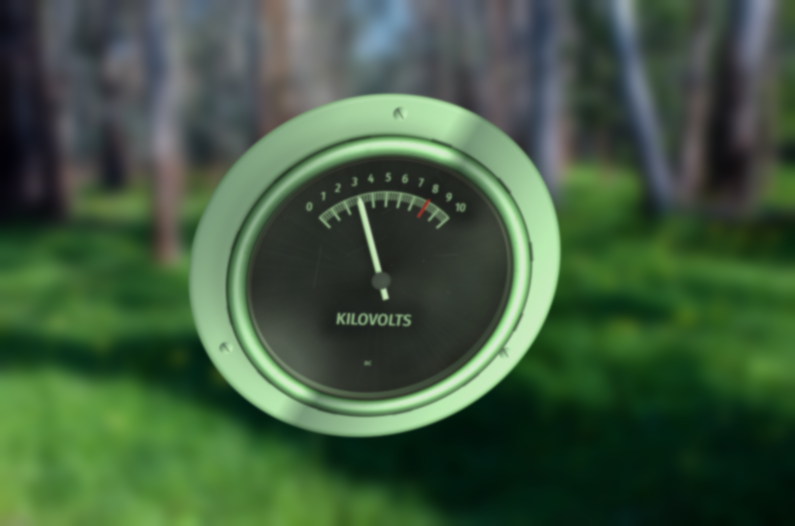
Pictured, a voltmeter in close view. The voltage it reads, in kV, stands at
3 kV
